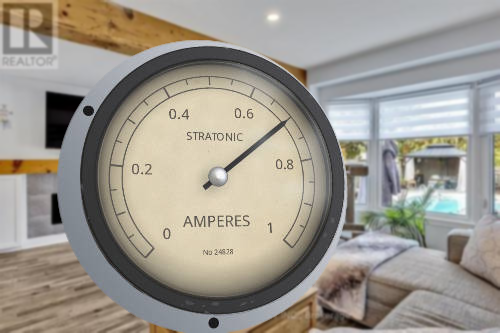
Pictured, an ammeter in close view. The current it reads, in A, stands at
0.7 A
